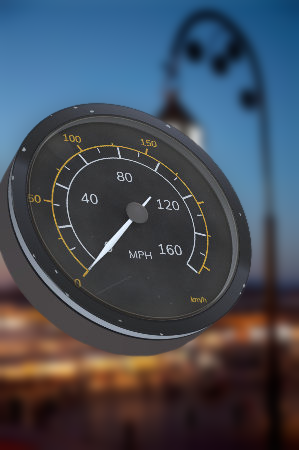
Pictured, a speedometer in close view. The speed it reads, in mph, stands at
0 mph
